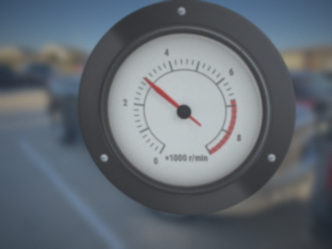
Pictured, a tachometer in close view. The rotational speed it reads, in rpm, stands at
3000 rpm
